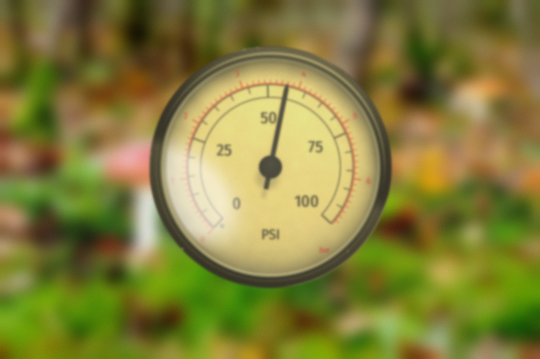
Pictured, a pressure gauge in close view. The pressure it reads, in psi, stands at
55 psi
